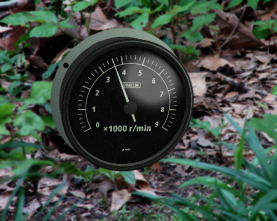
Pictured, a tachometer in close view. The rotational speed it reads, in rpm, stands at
3600 rpm
